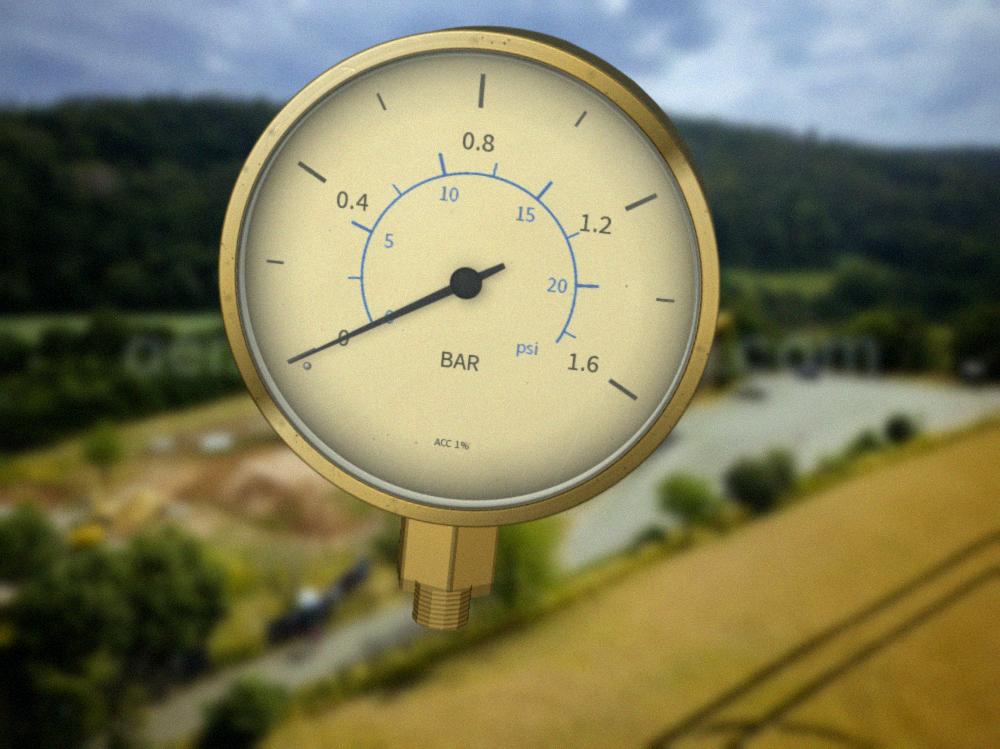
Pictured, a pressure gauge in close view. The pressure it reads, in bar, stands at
0 bar
